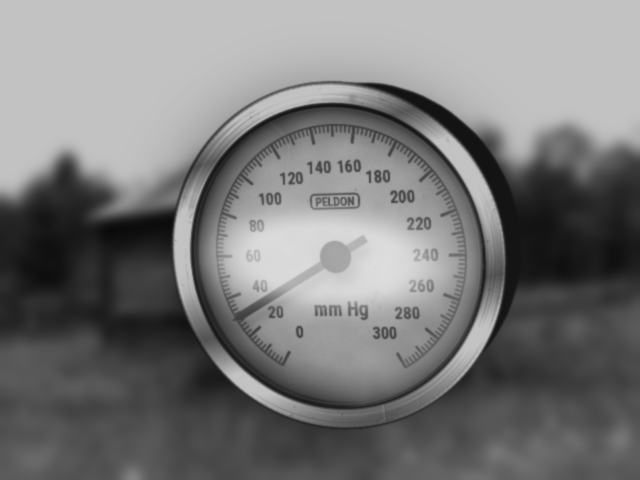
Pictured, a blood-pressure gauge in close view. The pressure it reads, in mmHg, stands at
30 mmHg
